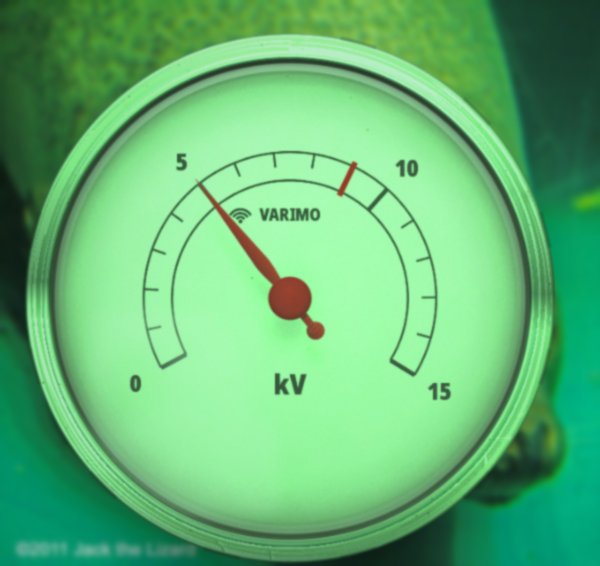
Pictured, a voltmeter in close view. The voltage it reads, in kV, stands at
5 kV
